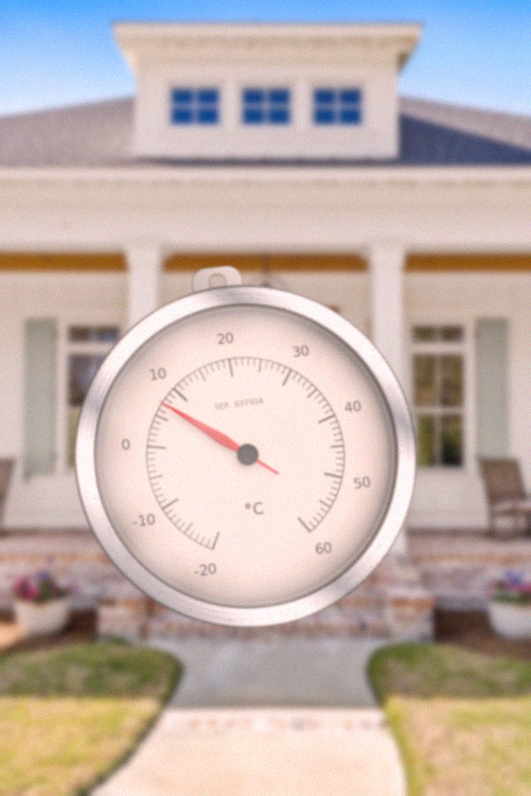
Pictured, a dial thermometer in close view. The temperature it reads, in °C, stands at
7 °C
